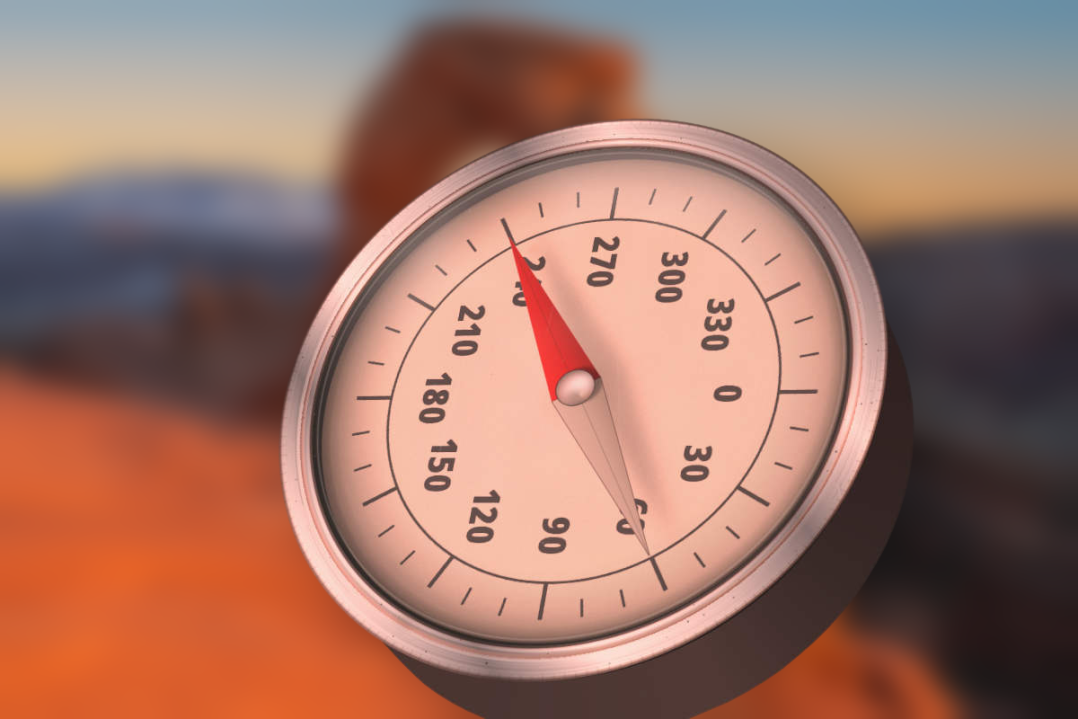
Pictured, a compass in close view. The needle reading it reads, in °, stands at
240 °
